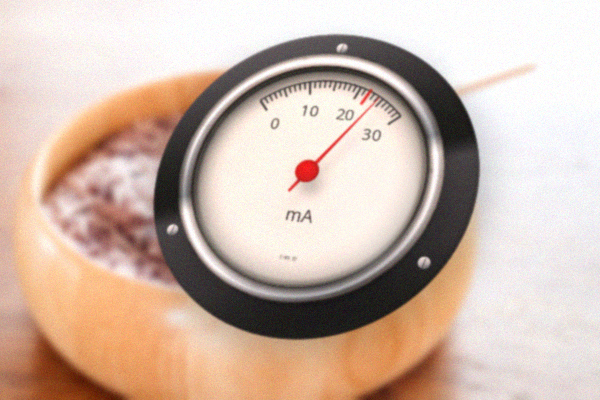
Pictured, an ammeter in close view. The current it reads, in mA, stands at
25 mA
